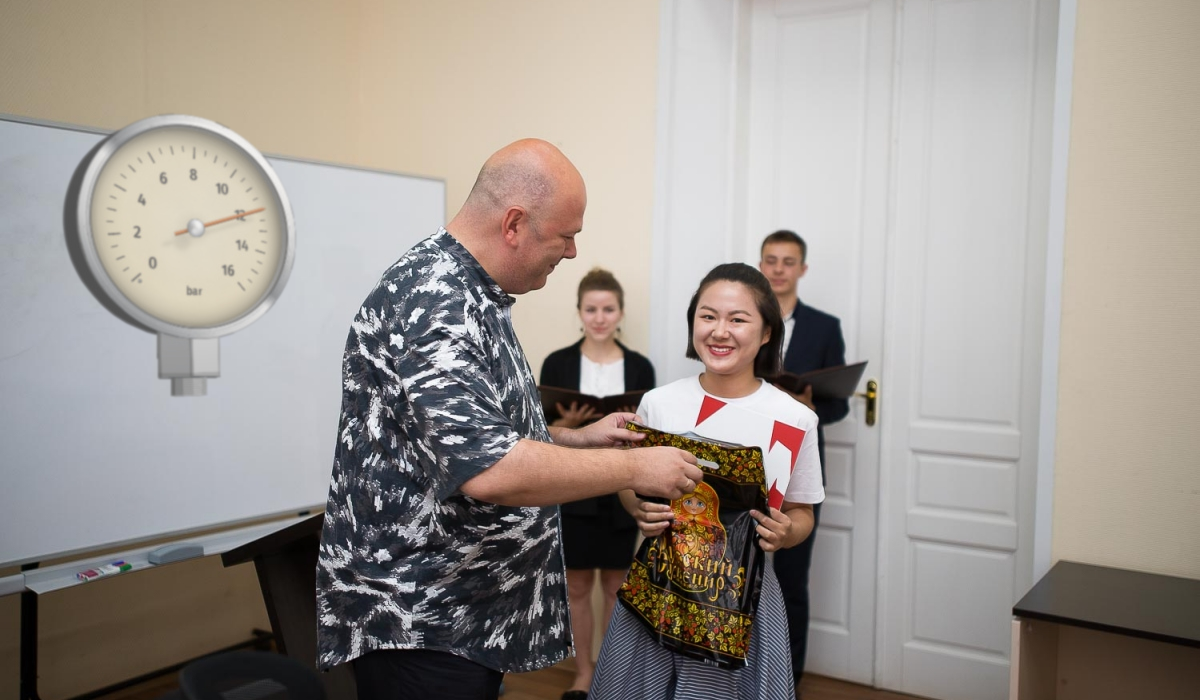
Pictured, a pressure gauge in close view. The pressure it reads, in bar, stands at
12 bar
